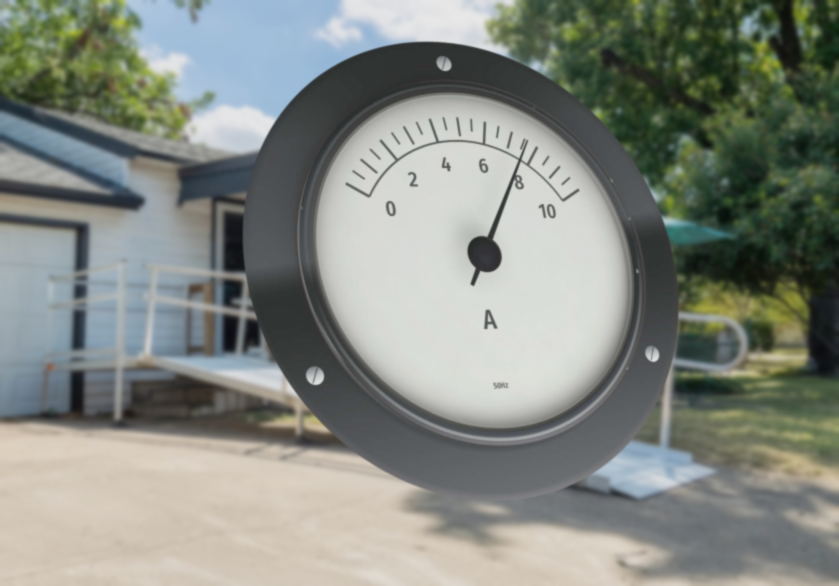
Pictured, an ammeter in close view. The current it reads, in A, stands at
7.5 A
